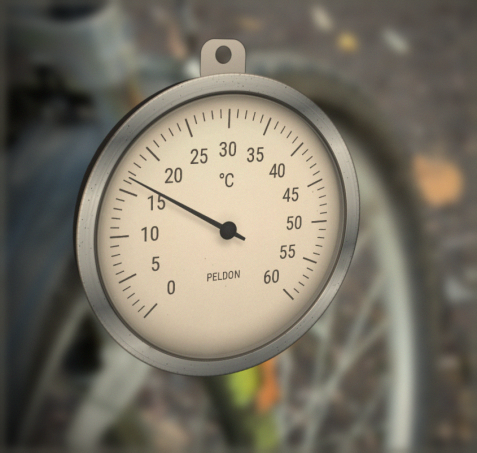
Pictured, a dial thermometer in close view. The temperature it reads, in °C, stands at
16.5 °C
